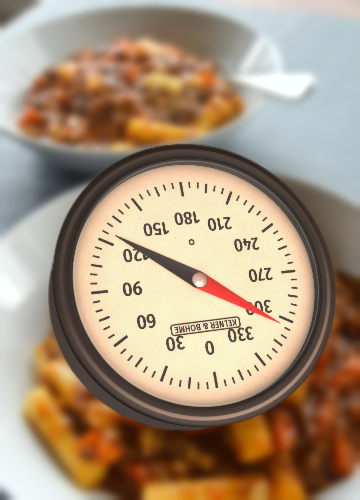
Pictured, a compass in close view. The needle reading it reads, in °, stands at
305 °
